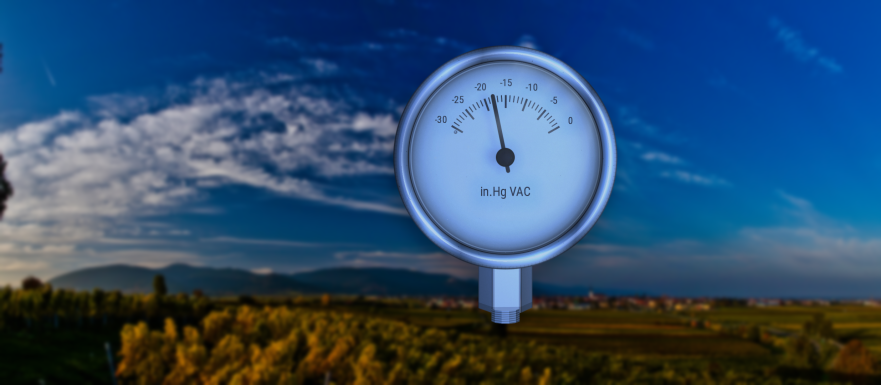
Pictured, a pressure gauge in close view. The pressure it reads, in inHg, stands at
-18 inHg
